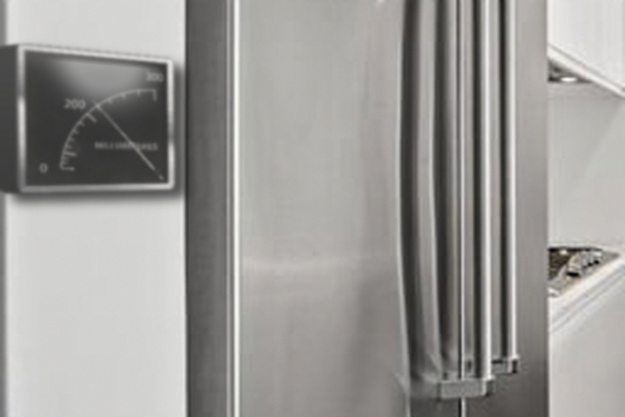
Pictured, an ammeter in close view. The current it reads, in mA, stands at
220 mA
